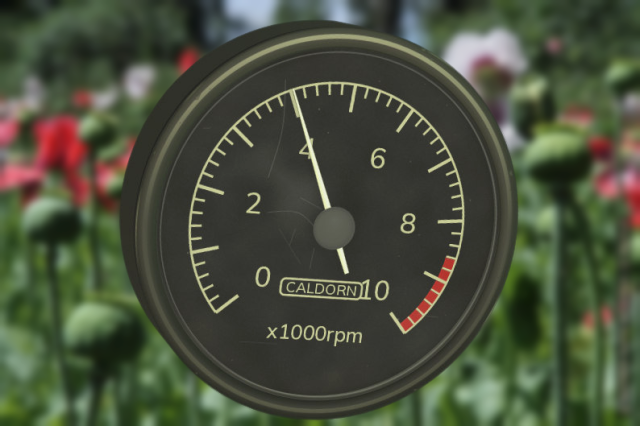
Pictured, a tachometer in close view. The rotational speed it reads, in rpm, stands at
4000 rpm
